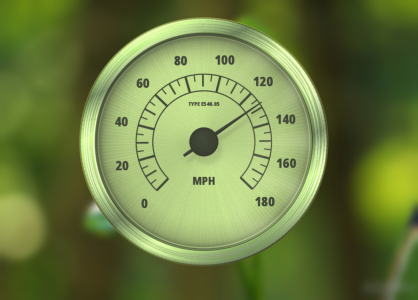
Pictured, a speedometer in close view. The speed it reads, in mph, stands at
127.5 mph
